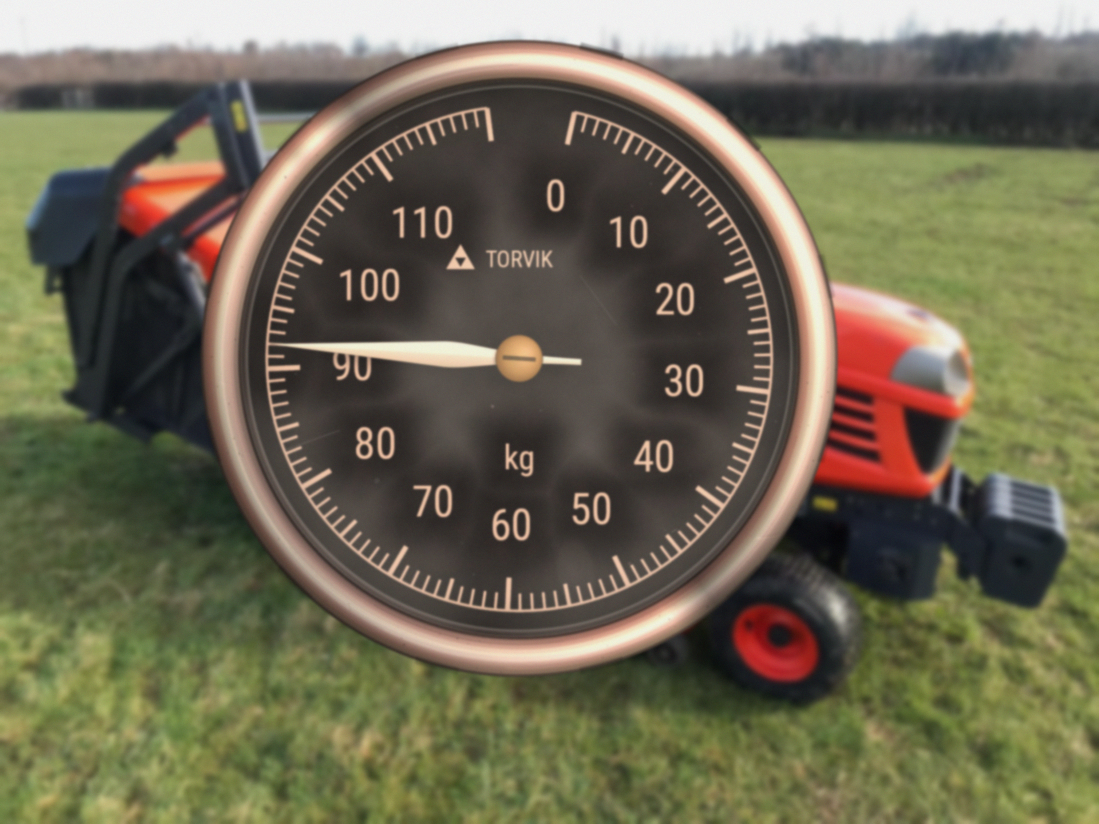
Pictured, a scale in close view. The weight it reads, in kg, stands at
92 kg
